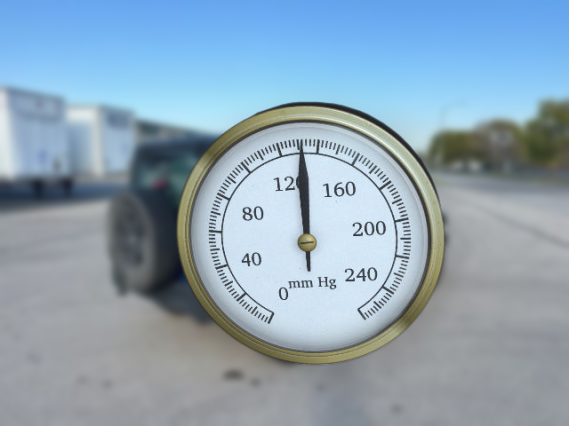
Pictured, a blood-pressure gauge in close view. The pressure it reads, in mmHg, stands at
132 mmHg
